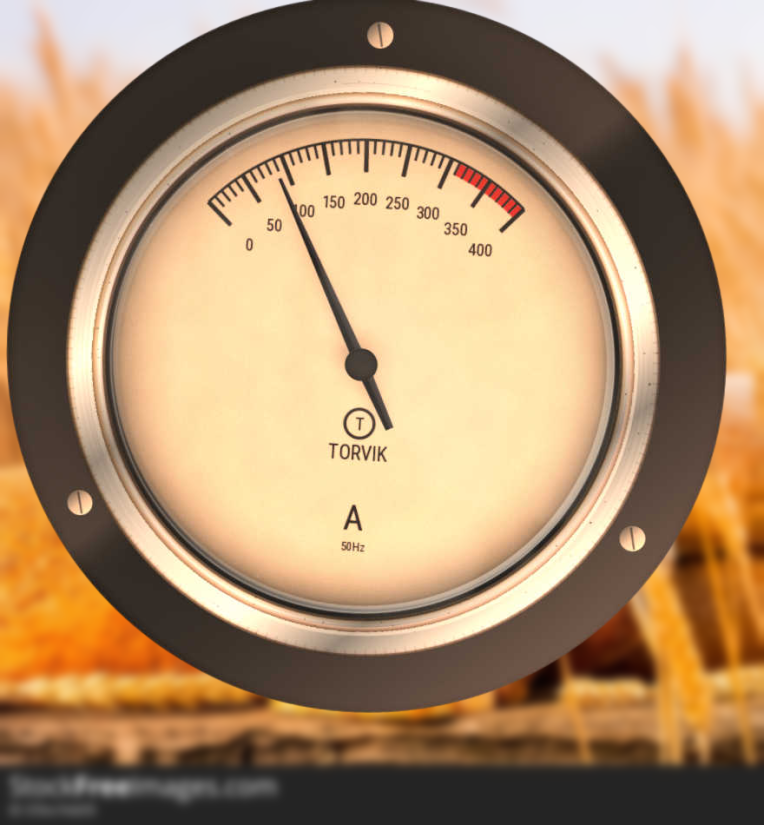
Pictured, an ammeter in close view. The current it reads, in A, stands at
90 A
